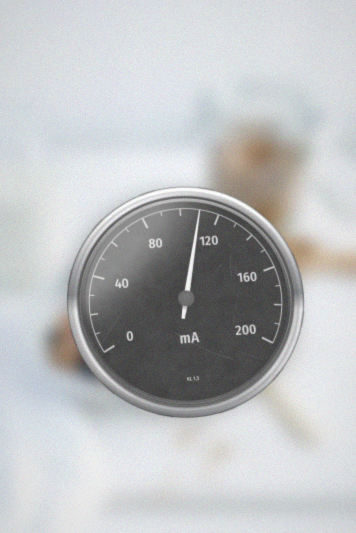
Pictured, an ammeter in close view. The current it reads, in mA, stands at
110 mA
